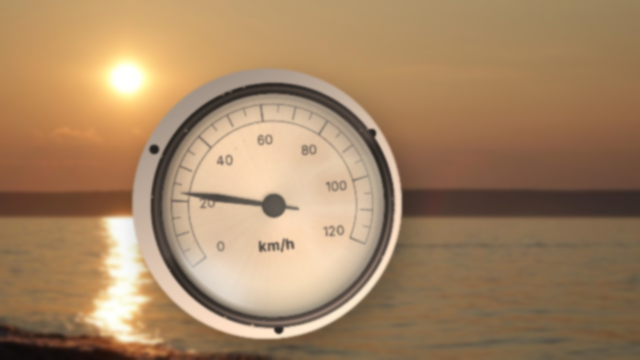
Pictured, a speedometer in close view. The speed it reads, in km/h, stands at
22.5 km/h
